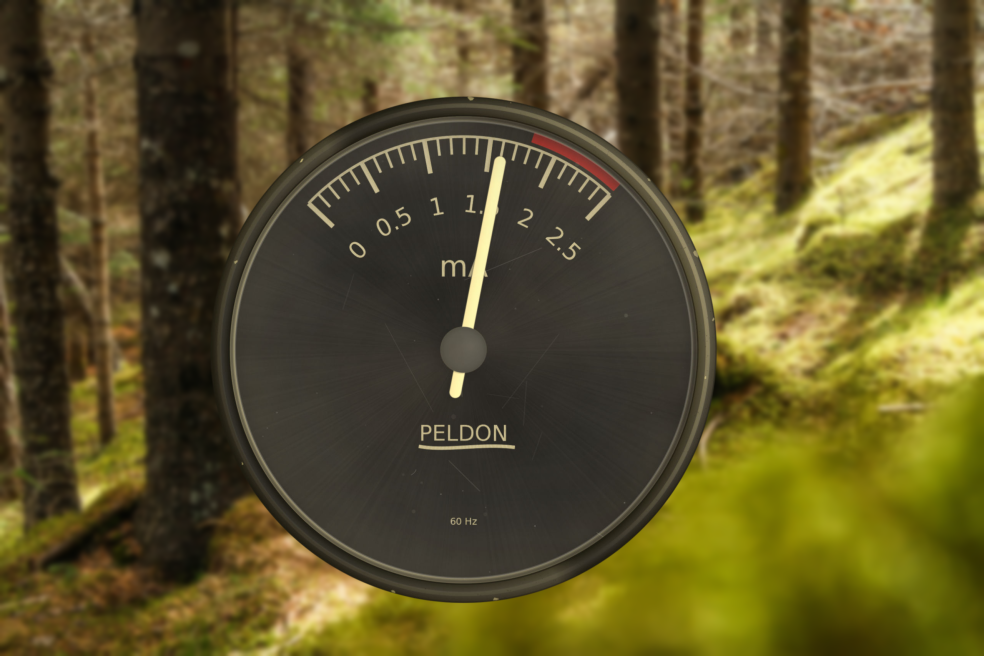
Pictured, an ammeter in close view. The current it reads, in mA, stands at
1.6 mA
